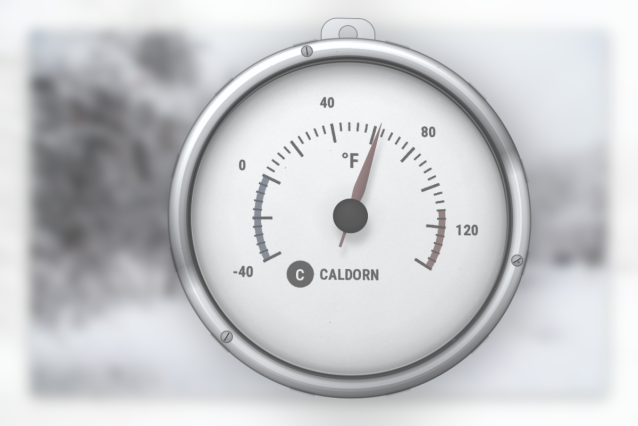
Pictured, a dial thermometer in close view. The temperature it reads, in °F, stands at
62 °F
